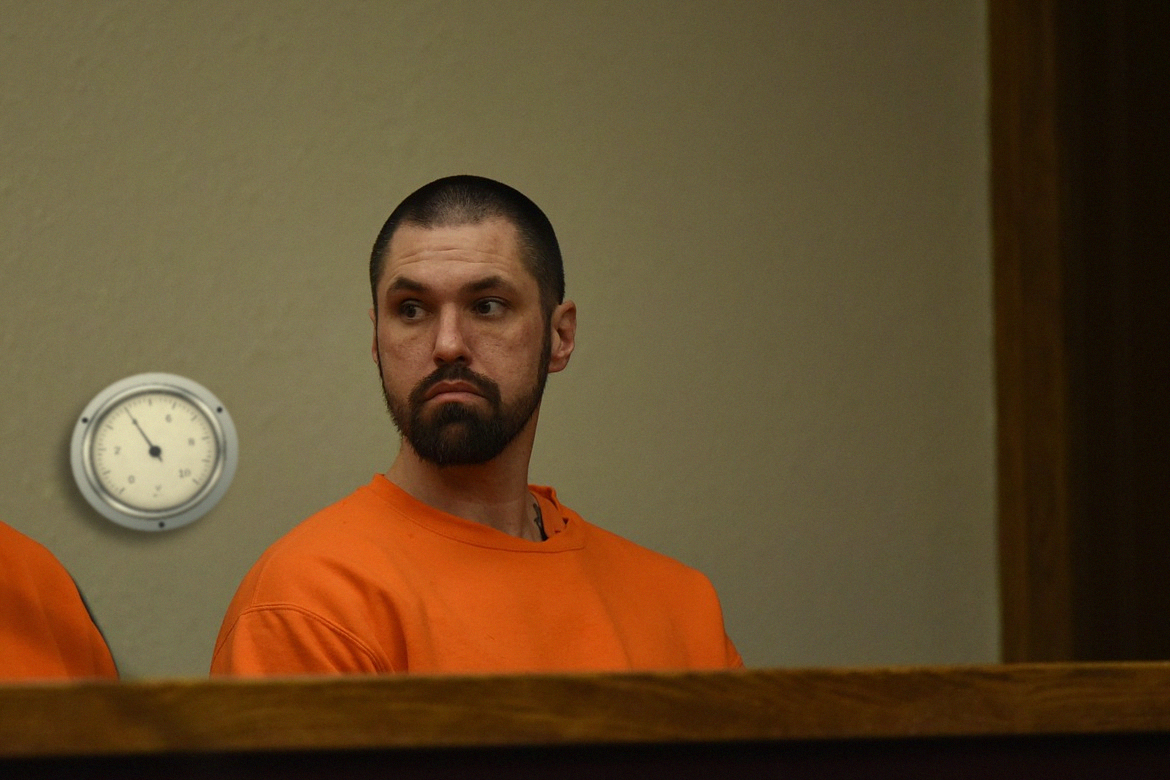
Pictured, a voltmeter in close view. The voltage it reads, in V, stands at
4 V
